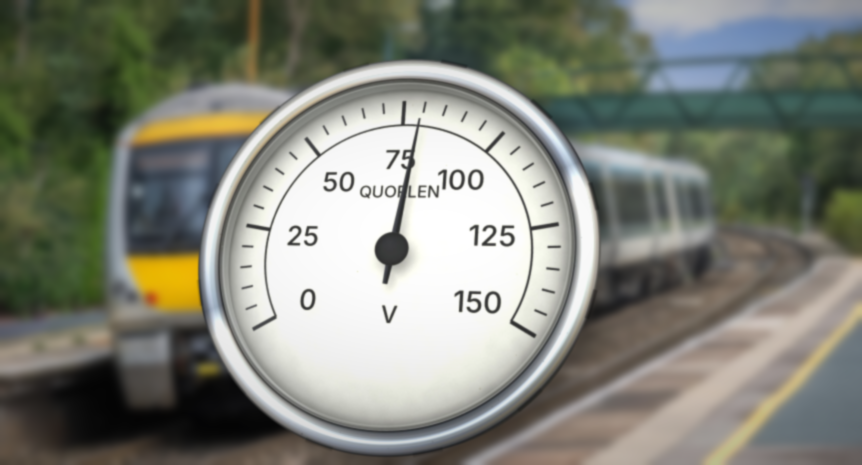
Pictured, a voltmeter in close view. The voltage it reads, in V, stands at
80 V
